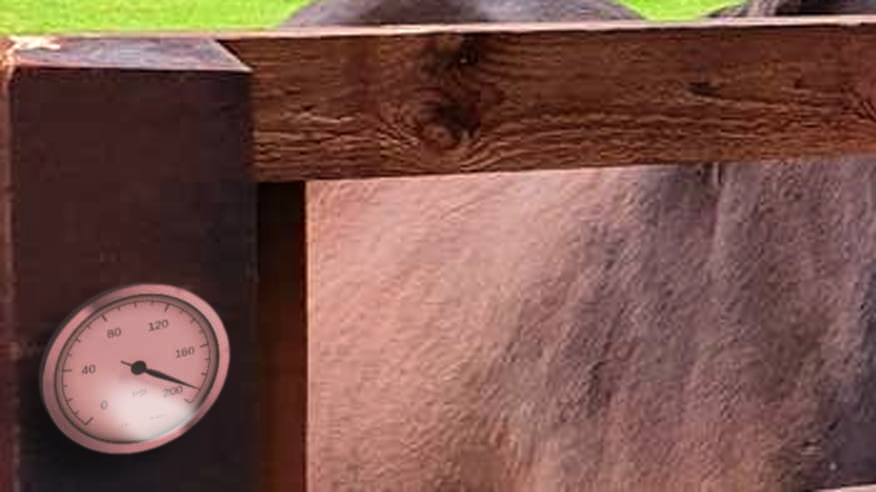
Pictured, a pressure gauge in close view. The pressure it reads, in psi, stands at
190 psi
